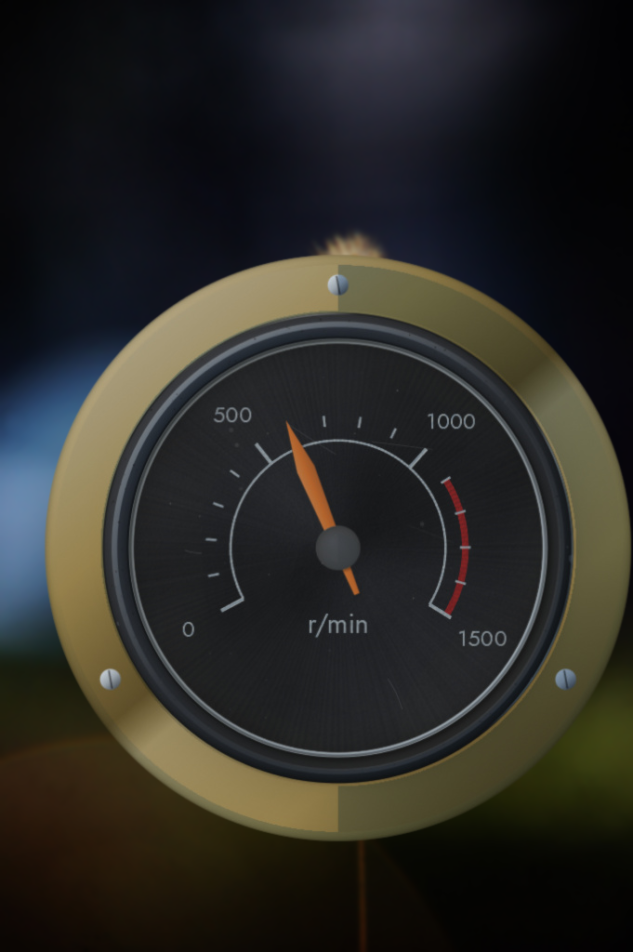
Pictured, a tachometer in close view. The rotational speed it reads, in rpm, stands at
600 rpm
